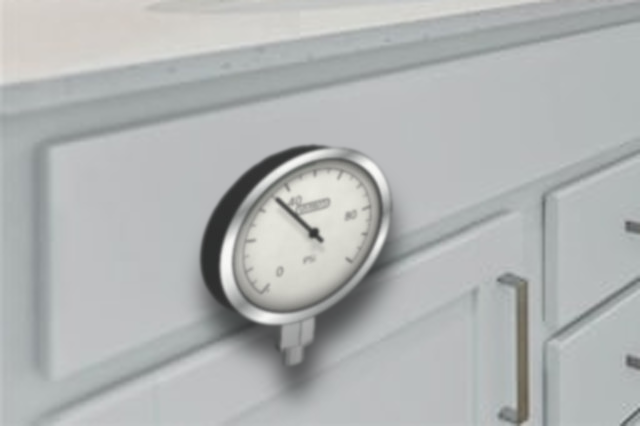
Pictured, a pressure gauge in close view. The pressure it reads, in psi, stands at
35 psi
